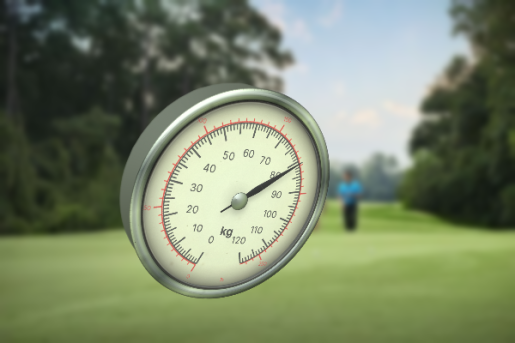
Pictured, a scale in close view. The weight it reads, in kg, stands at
80 kg
